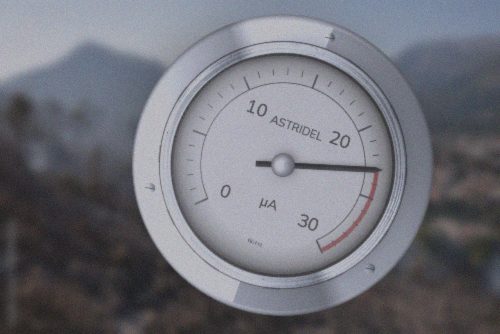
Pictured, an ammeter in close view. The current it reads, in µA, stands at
23 µA
